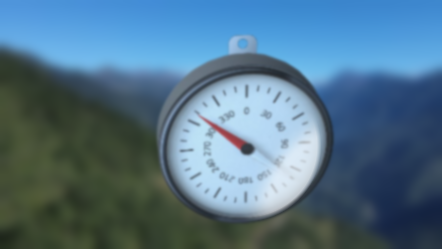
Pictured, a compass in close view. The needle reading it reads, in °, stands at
310 °
